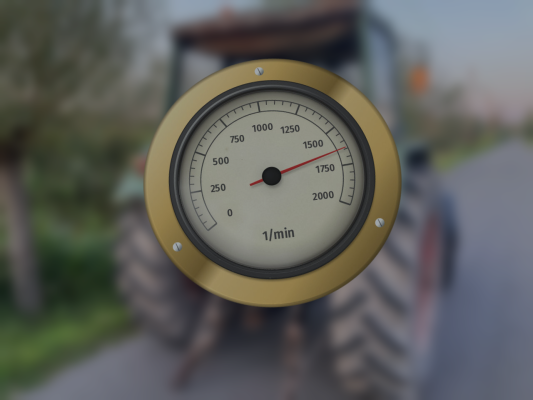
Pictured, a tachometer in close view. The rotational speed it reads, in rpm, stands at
1650 rpm
